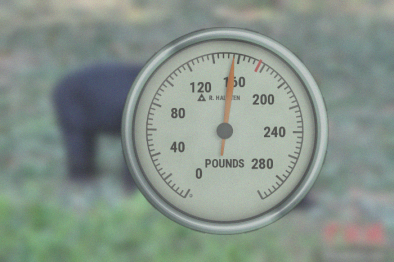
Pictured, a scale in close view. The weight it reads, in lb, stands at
156 lb
